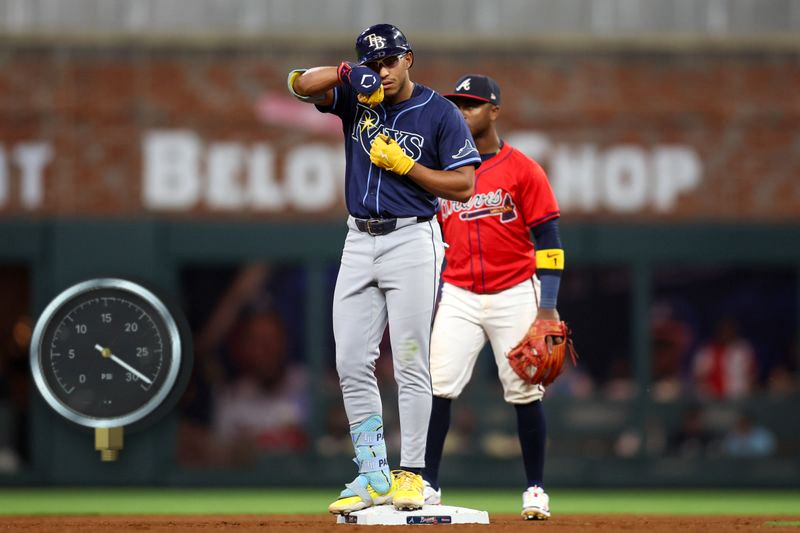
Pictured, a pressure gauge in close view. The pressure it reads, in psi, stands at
29 psi
